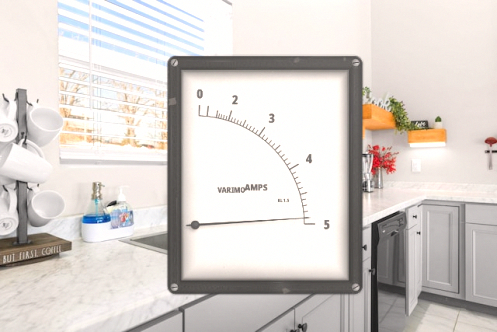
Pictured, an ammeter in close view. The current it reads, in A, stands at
4.9 A
